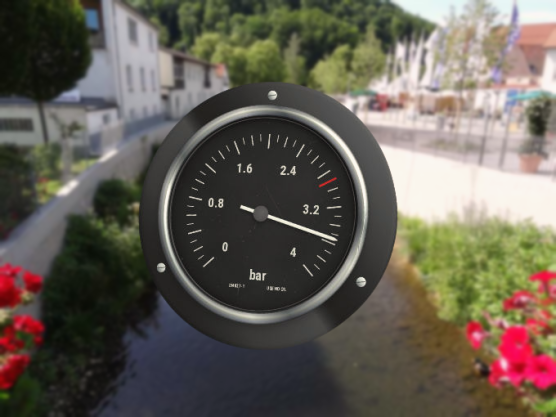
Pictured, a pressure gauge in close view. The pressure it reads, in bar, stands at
3.55 bar
